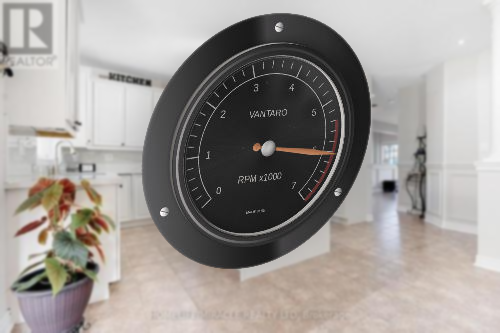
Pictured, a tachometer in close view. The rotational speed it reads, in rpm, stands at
6000 rpm
